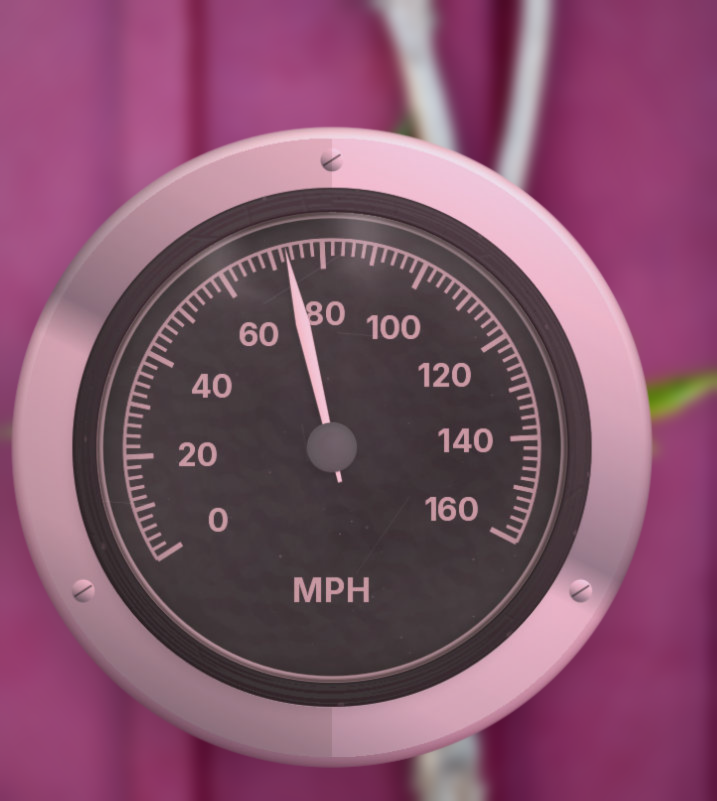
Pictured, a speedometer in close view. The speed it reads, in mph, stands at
73 mph
